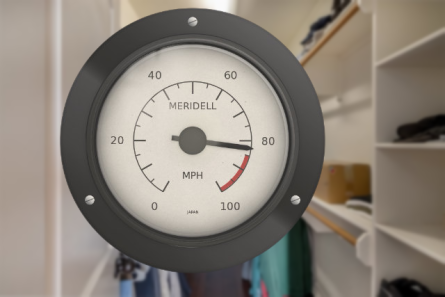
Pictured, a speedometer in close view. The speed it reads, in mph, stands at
82.5 mph
